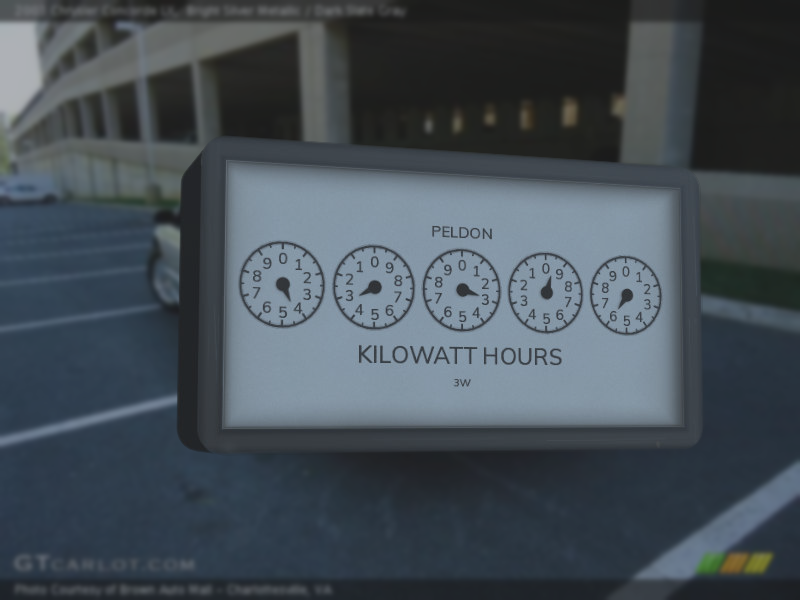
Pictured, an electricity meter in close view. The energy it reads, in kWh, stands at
43296 kWh
